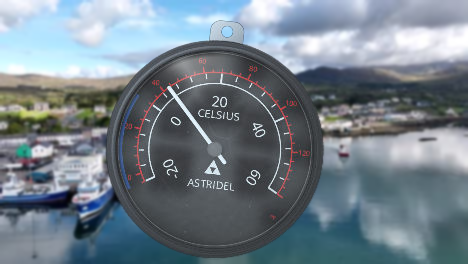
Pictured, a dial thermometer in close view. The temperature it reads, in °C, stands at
6 °C
